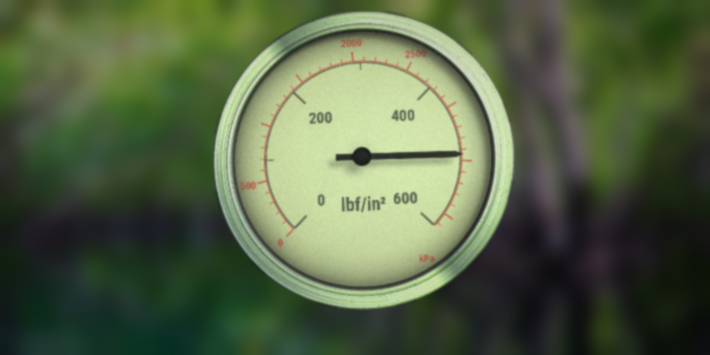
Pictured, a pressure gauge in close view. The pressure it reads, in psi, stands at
500 psi
